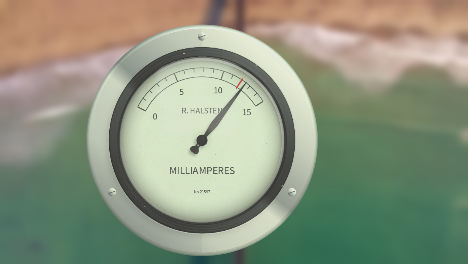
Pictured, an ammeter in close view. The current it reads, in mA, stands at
12.5 mA
